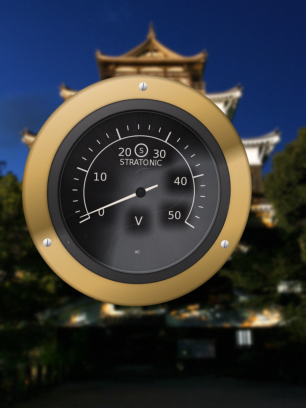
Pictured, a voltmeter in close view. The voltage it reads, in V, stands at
1 V
